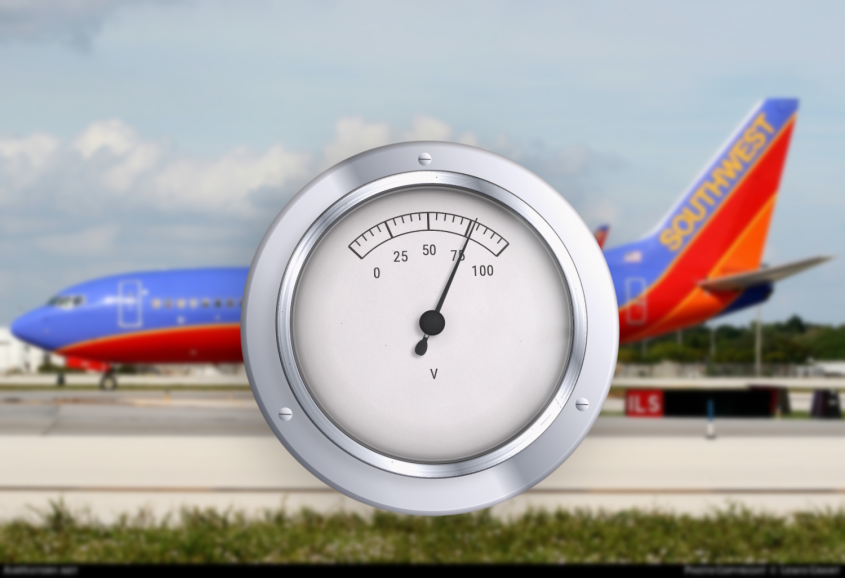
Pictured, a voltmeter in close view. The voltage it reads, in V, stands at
77.5 V
